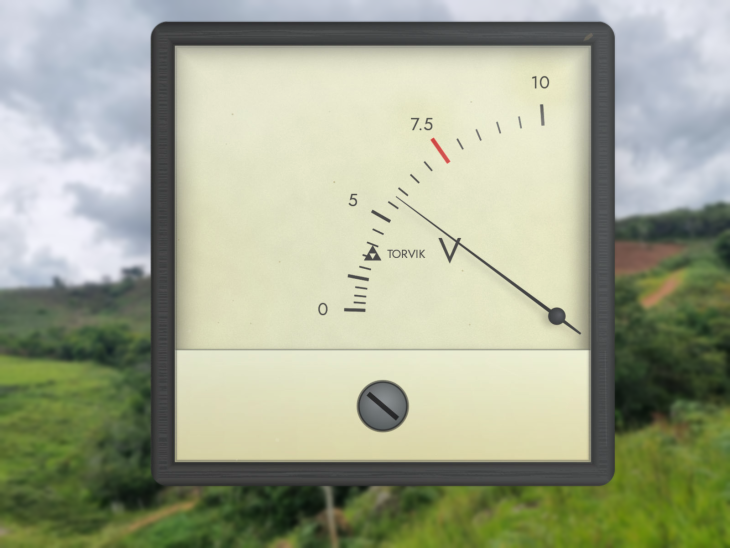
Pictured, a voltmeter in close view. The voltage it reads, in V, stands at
5.75 V
